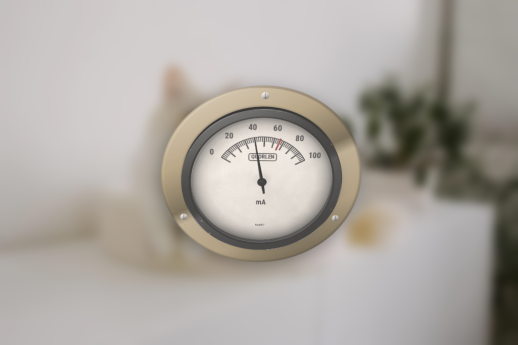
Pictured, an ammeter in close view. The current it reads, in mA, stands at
40 mA
